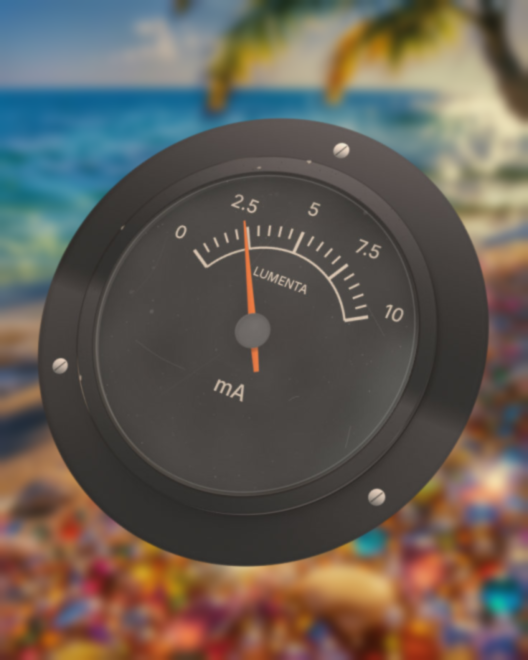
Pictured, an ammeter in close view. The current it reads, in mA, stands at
2.5 mA
